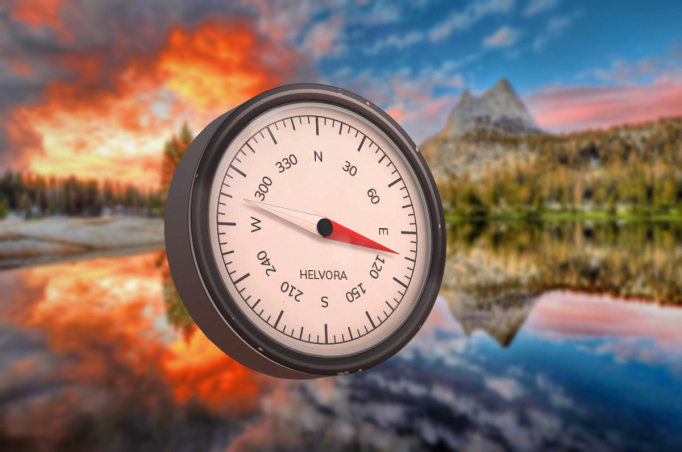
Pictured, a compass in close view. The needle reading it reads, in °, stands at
105 °
